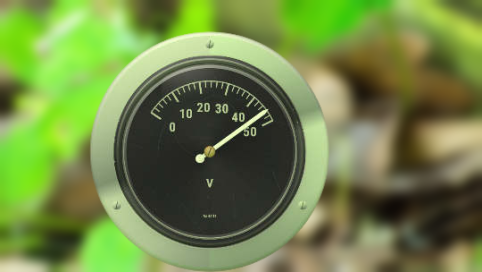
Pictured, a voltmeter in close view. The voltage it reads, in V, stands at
46 V
